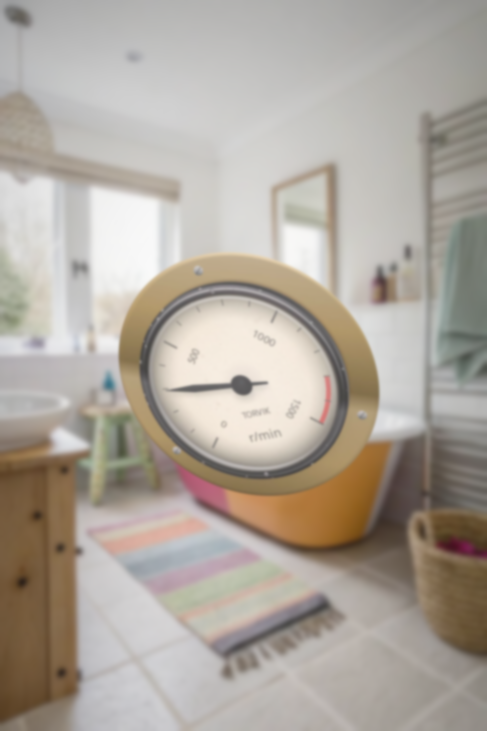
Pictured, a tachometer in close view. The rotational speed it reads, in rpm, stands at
300 rpm
